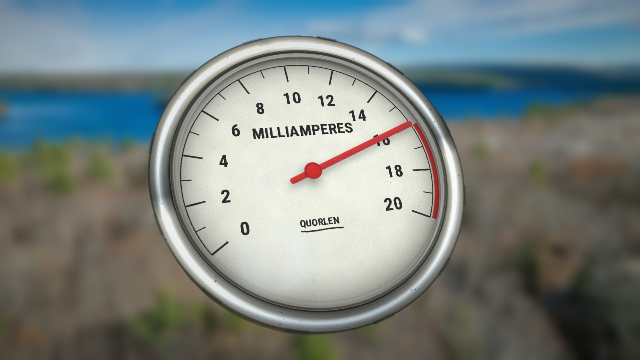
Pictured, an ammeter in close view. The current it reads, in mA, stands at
16 mA
